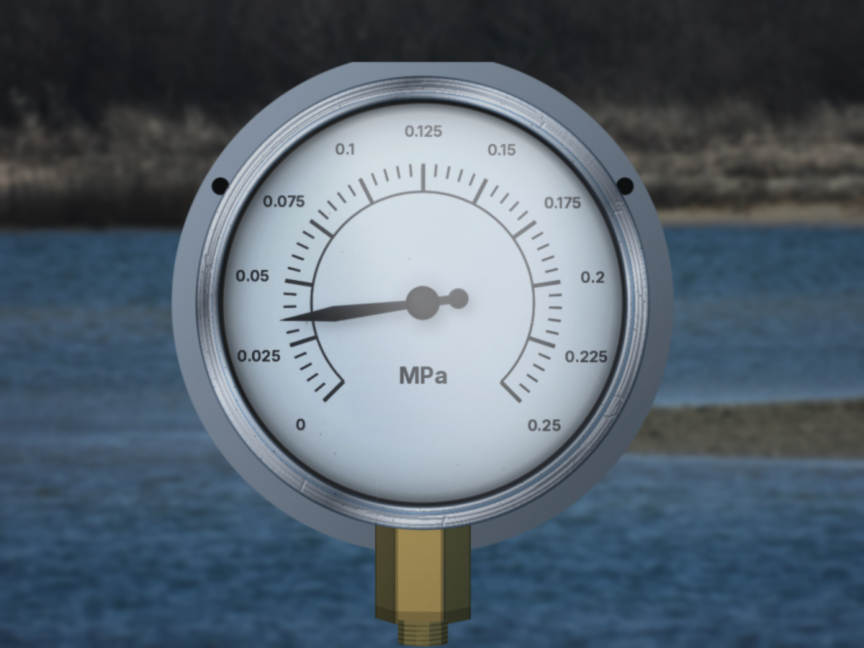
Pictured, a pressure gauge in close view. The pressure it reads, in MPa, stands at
0.035 MPa
